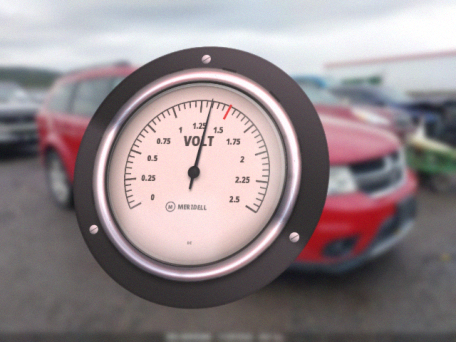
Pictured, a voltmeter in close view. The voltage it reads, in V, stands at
1.35 V
